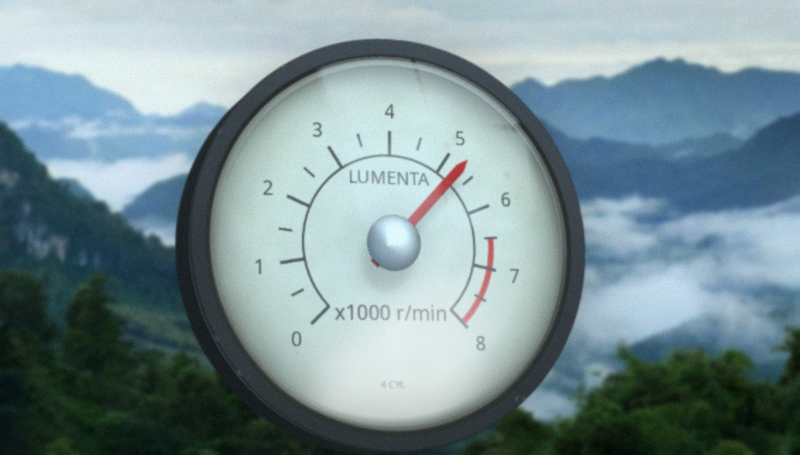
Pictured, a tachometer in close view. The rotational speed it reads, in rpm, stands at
5250 rpm
